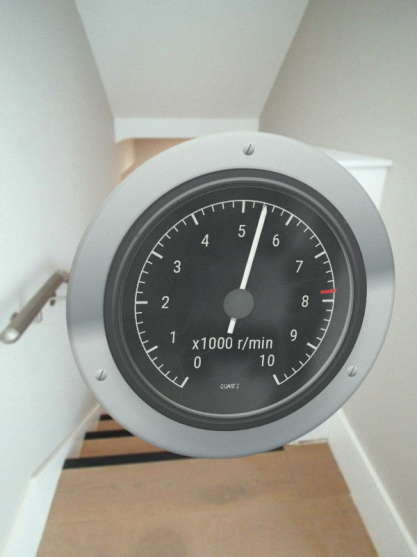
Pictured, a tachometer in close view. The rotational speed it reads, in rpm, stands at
5400 rpm
